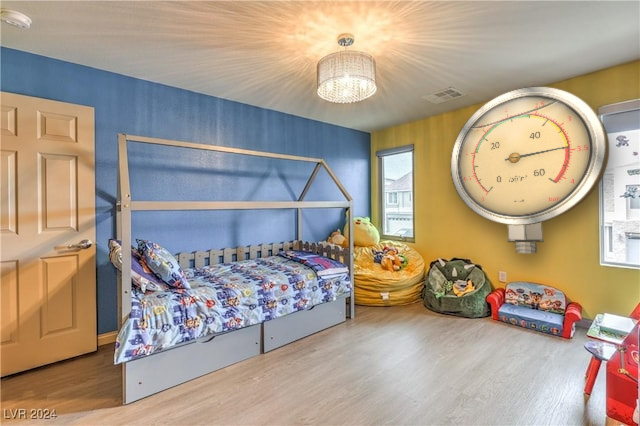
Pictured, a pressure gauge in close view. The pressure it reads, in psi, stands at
50 psi
